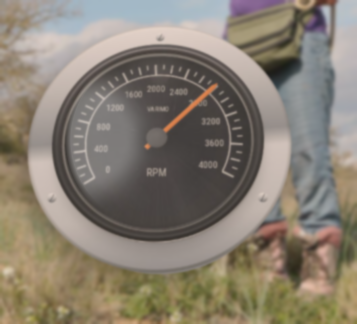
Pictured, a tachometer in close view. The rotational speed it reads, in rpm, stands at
2800 rpm
